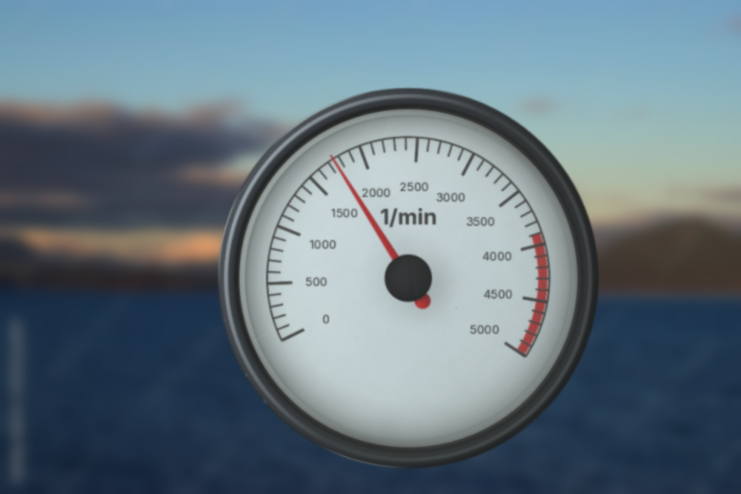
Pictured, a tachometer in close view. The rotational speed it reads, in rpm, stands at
1750 rpm
